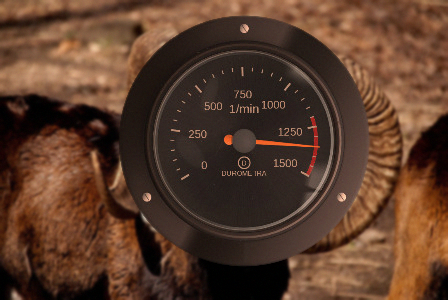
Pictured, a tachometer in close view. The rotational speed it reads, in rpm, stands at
1350 rpm
